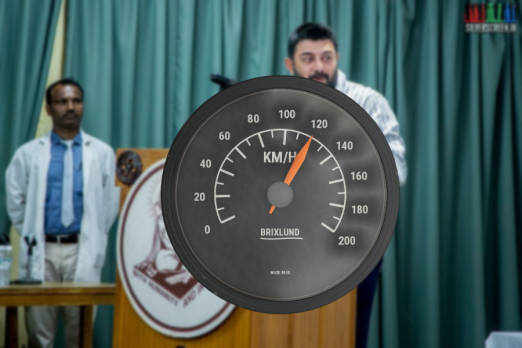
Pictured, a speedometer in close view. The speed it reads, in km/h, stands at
120 km/h
